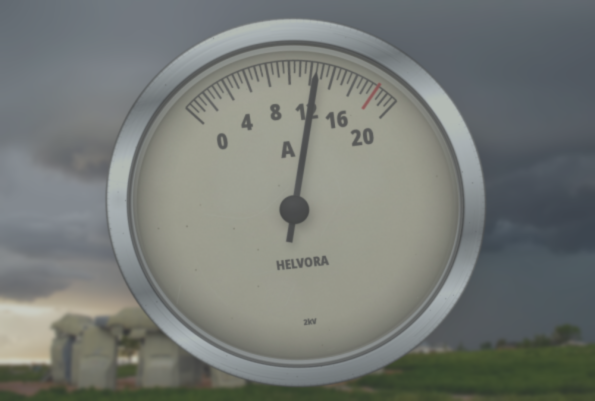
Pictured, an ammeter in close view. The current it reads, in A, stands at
12.5 A
